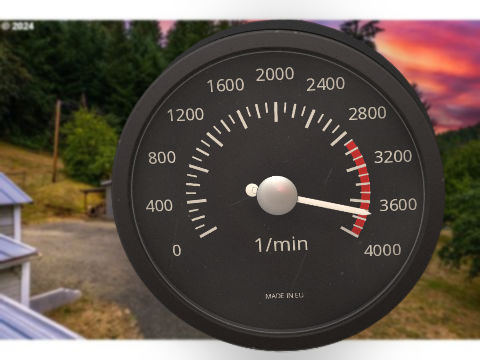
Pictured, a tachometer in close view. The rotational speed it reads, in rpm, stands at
3700 rpm
